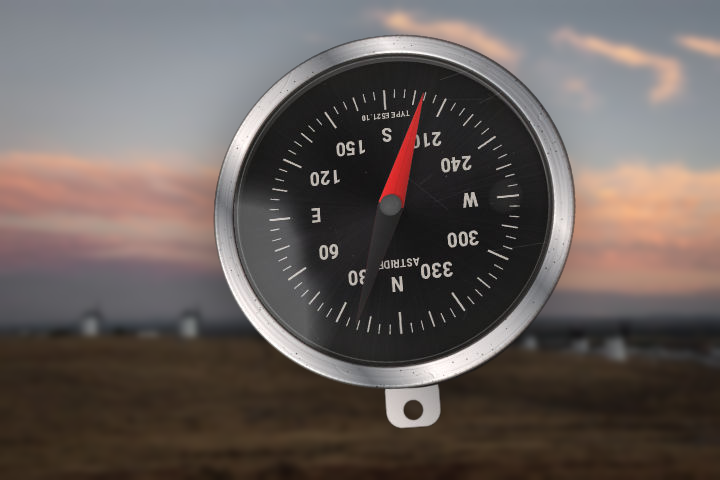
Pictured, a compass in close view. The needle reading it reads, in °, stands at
200 °
